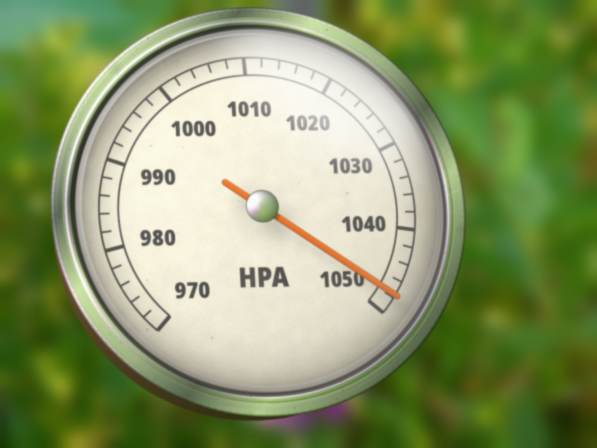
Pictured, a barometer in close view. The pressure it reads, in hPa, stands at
1048 hPa
